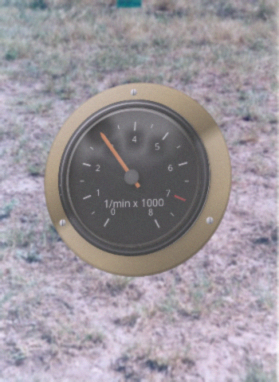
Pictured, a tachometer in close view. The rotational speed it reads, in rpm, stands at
3000 rpm
